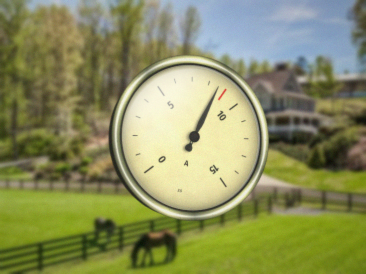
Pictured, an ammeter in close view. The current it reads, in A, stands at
8.5 A
